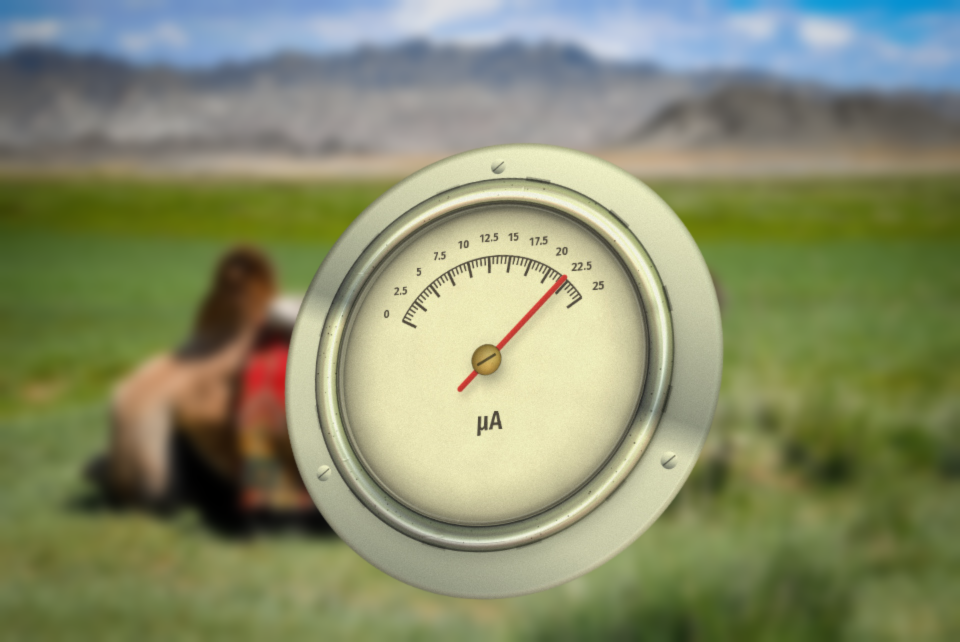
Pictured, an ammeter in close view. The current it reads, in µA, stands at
22.5 µA
